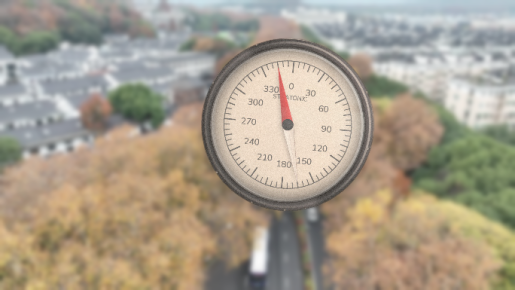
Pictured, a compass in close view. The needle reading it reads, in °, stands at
345 °
